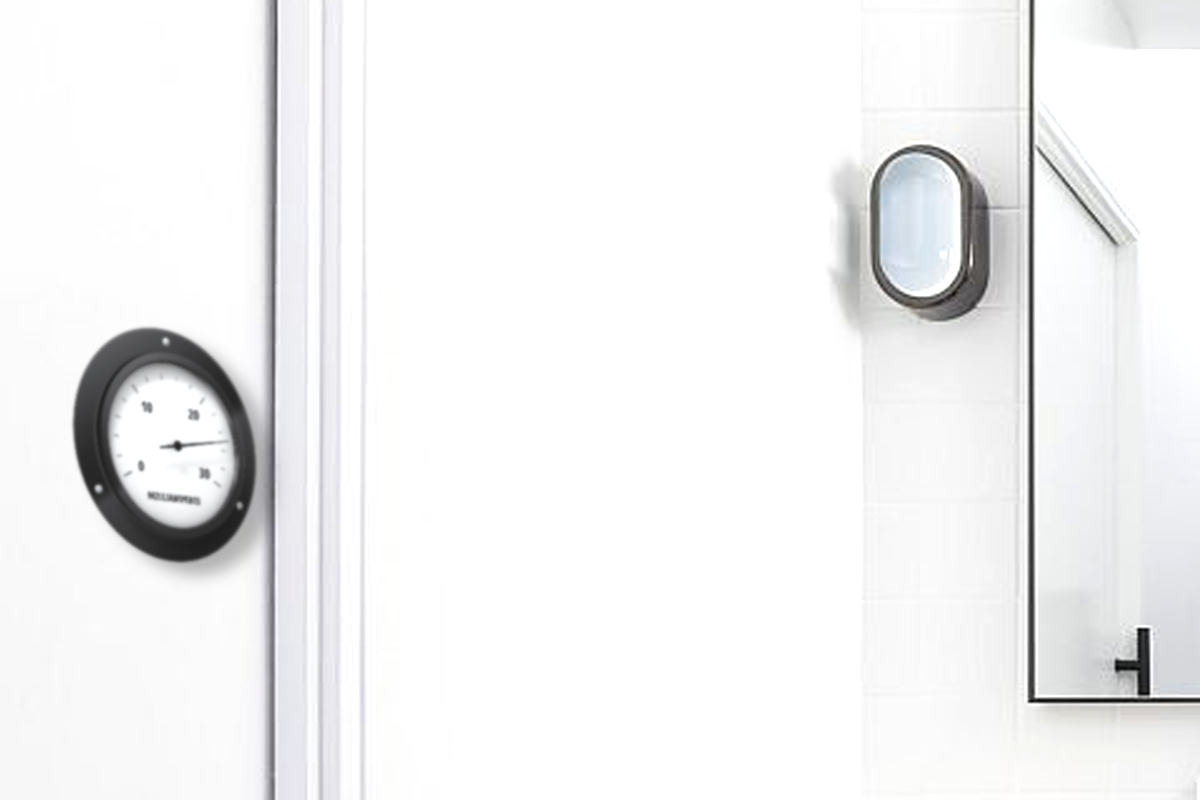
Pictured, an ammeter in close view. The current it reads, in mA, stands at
25 mA
